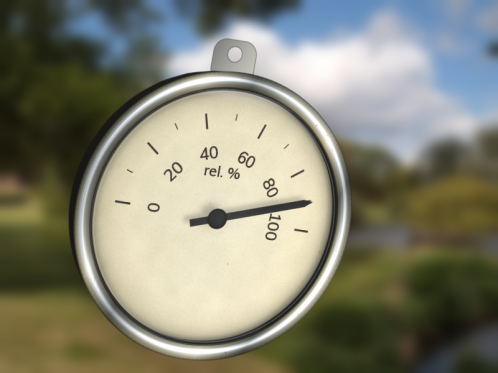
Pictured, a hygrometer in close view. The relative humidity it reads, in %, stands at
90 %
